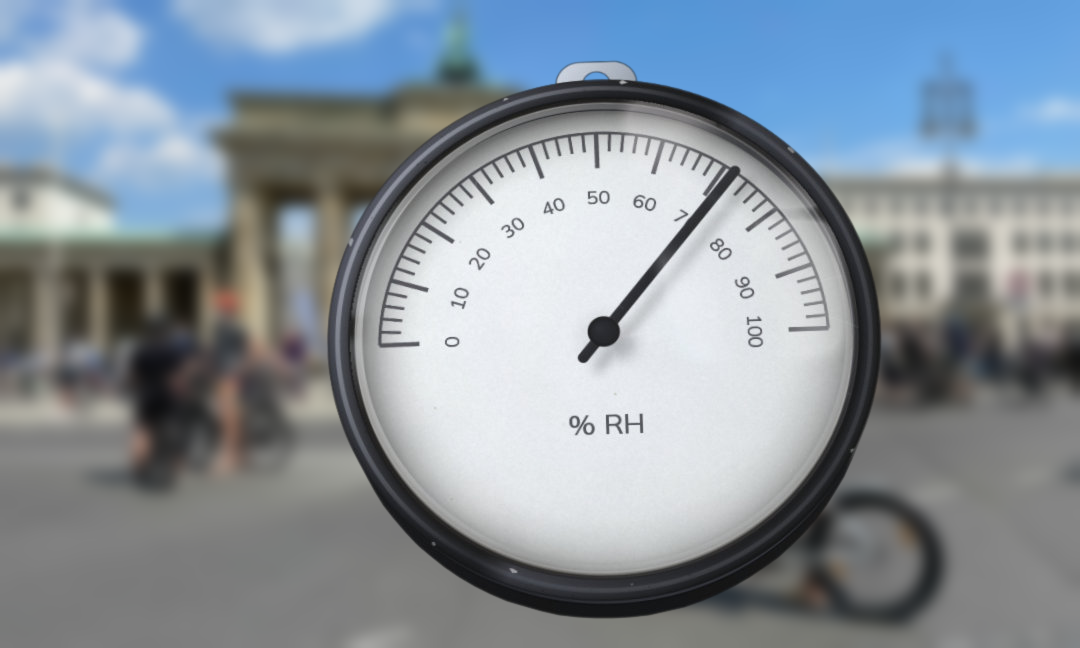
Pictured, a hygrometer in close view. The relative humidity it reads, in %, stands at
72 %
